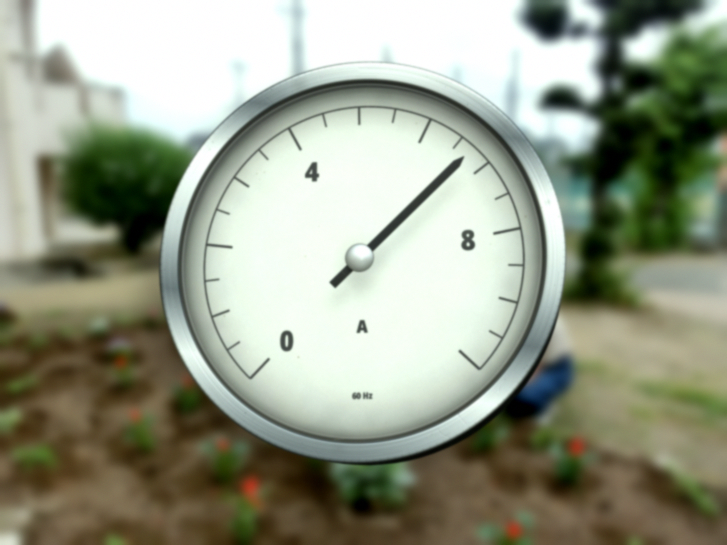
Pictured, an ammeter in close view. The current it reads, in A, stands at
6.75 A
